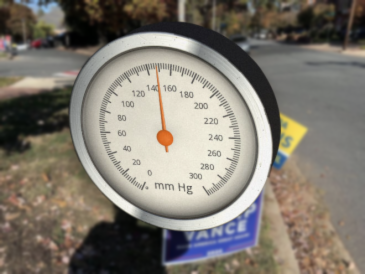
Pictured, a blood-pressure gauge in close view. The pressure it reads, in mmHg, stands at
150 mmHg
